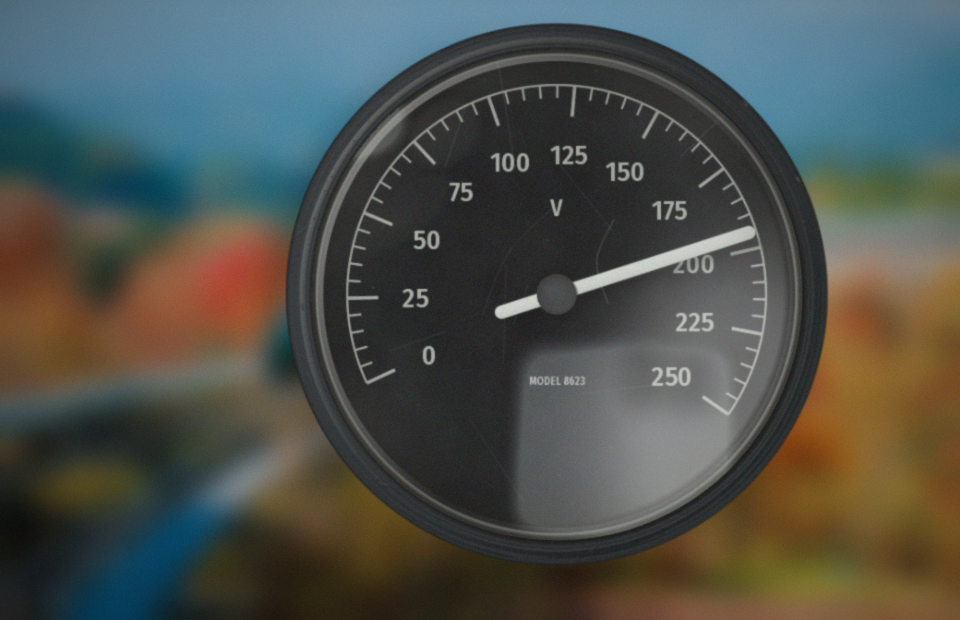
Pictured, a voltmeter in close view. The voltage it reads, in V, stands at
195 V
